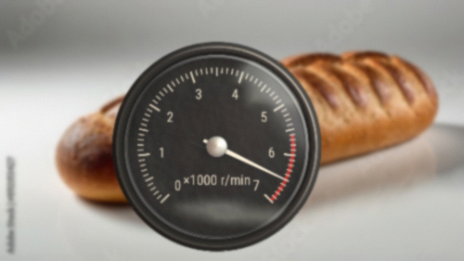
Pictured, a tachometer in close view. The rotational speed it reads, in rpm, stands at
6500 rpm
